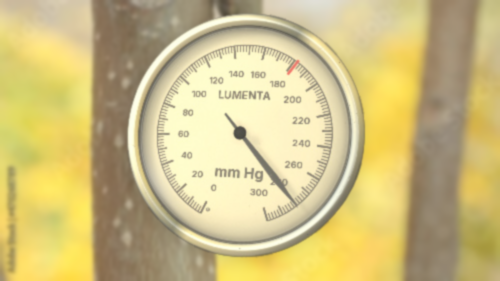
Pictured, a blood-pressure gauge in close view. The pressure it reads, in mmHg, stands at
280 mmHg
